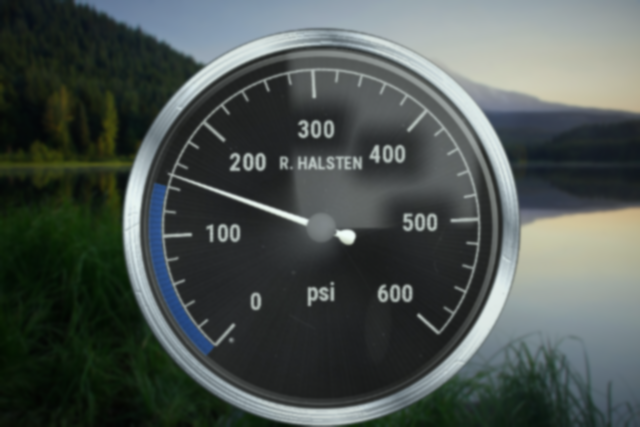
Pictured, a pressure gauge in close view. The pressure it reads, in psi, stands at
150 psi
